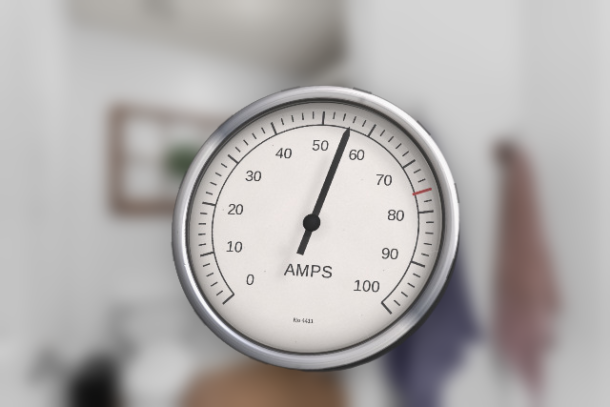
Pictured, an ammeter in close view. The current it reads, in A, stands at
56 A
